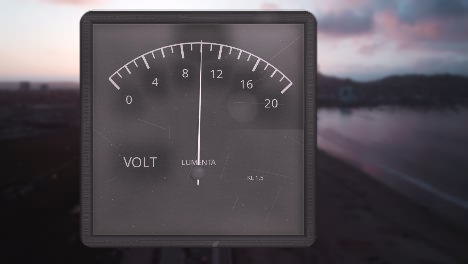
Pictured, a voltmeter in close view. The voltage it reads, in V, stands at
10 V
